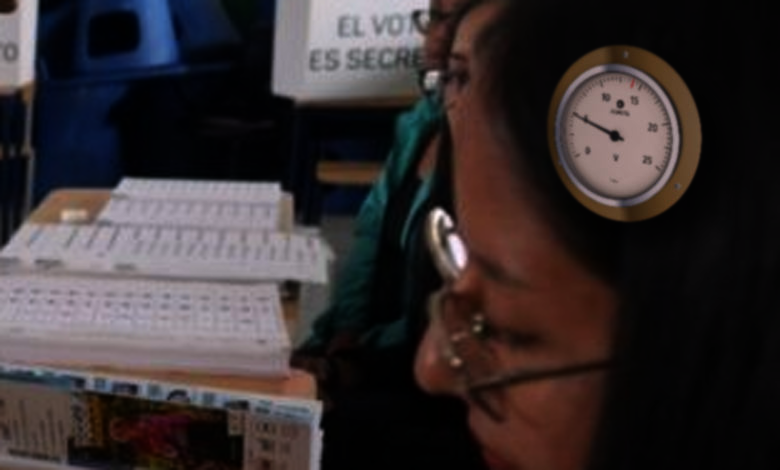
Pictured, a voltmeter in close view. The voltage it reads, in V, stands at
5 V
